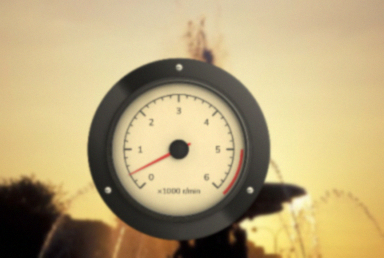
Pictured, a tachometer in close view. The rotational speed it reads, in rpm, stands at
400 rpm
